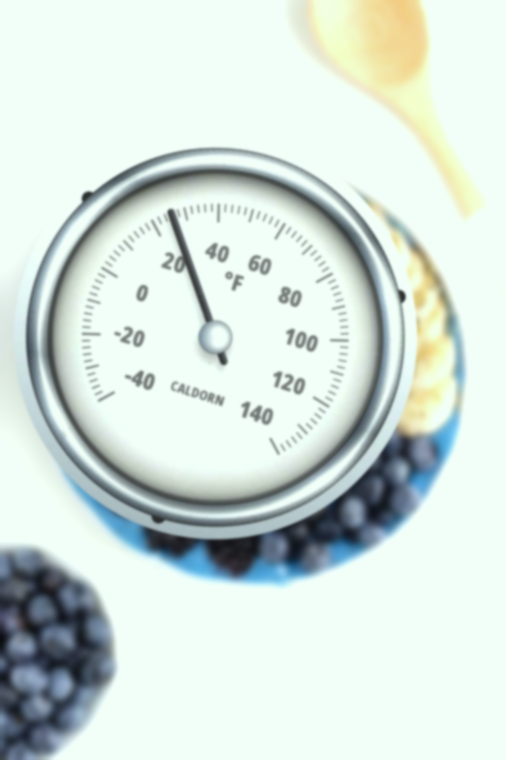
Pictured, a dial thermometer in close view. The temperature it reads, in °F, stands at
26 °F
